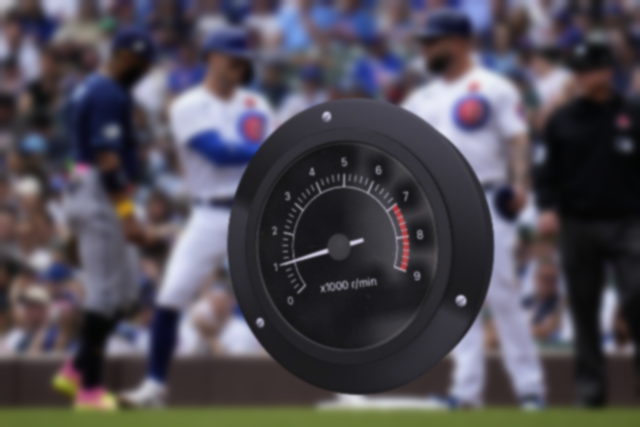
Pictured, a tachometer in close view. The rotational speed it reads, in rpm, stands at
1000 rpm
